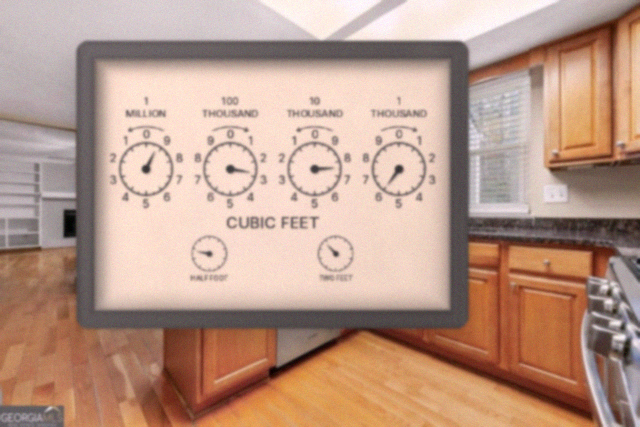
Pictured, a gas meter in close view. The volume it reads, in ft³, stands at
927600 ft³
